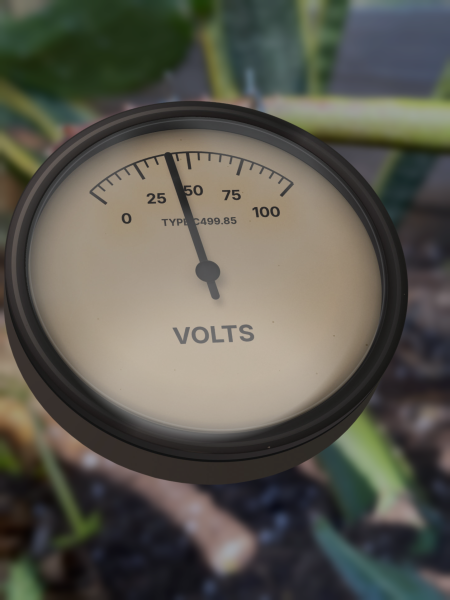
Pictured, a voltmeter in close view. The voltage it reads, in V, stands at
40 V
